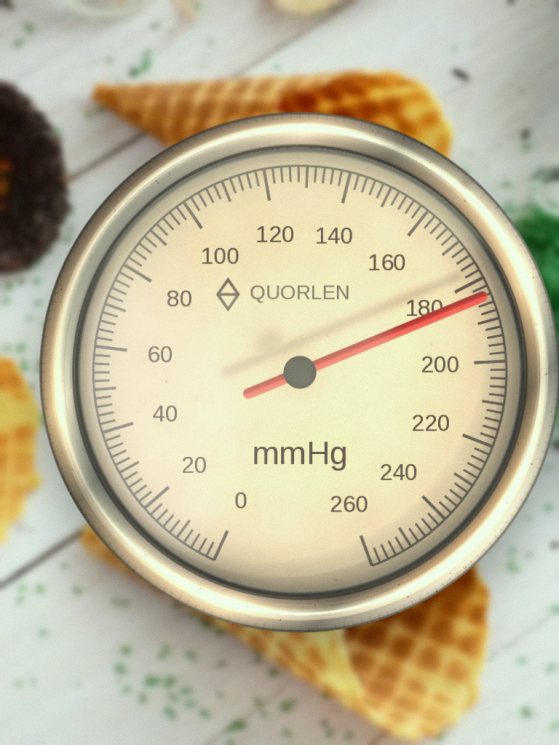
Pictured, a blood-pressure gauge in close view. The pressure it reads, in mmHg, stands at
184 mmHg
